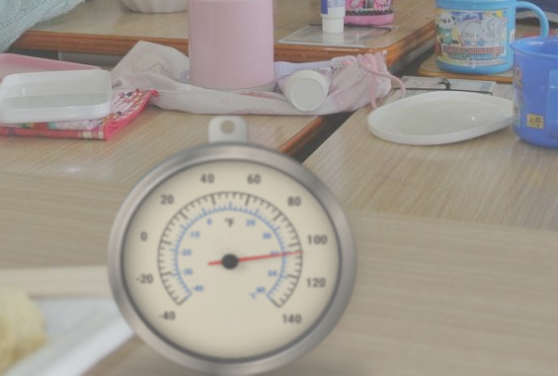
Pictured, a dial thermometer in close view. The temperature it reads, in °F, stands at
104 °F
